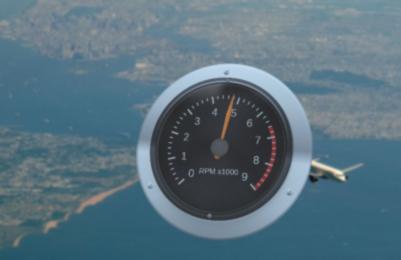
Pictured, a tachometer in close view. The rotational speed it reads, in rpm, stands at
4800 rpm
